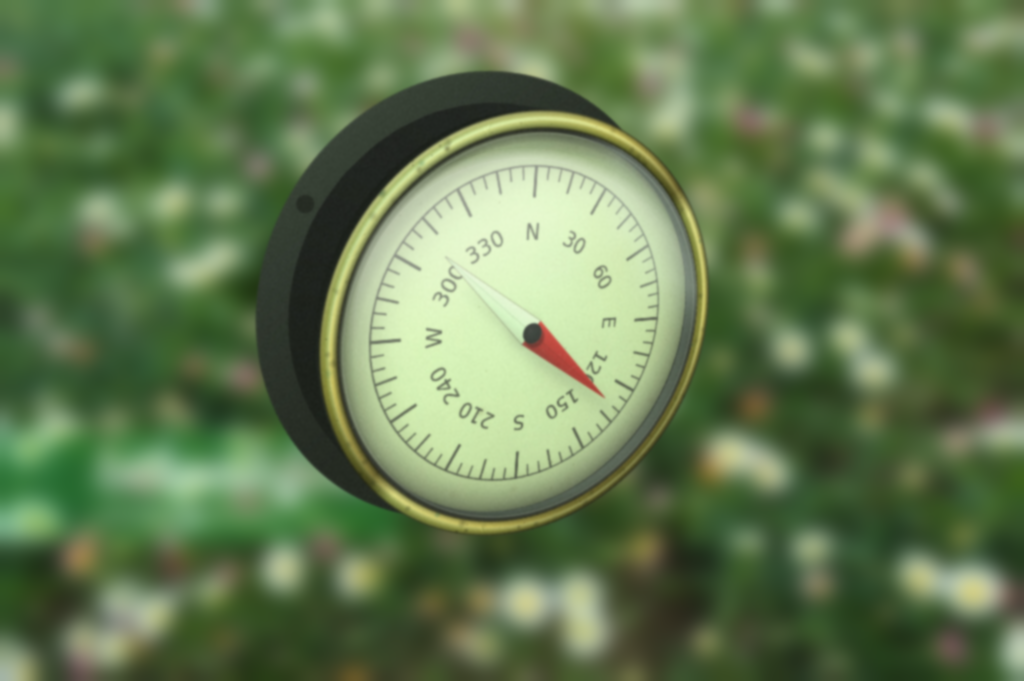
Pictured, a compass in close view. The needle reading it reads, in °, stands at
130 °
